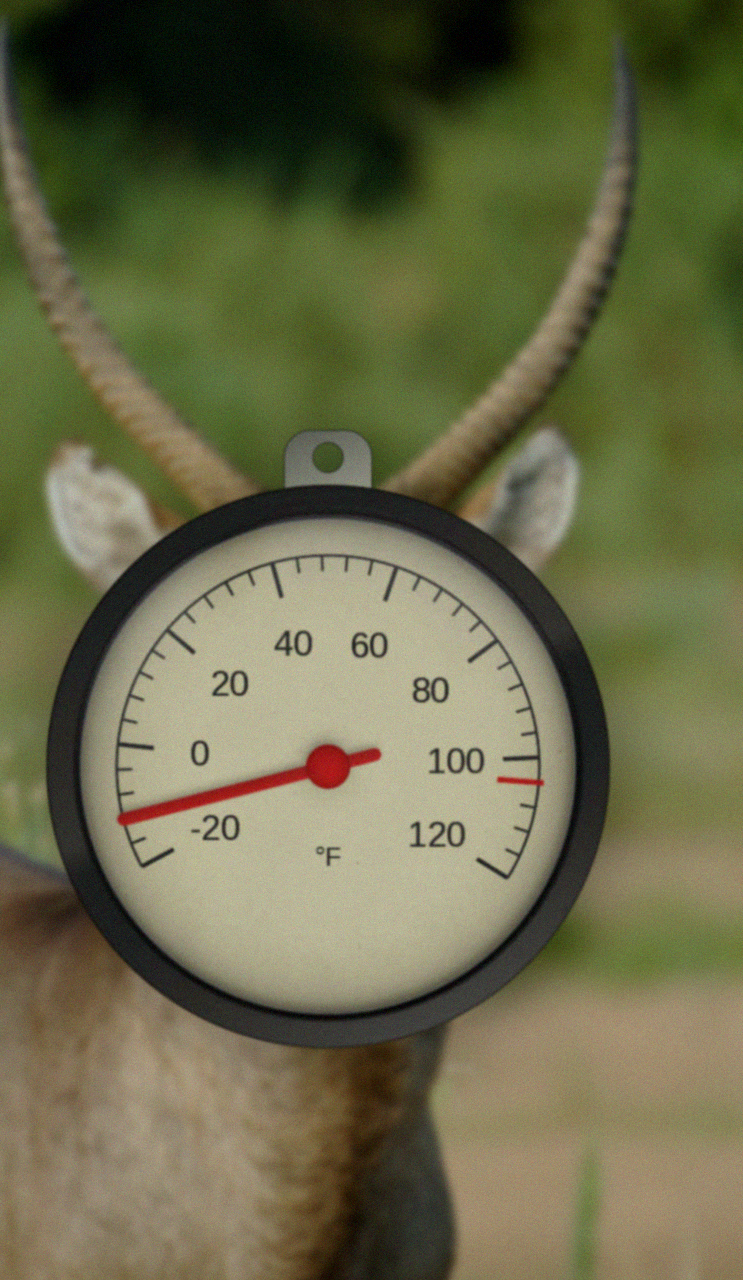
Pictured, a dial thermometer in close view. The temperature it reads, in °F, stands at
-12 °F
